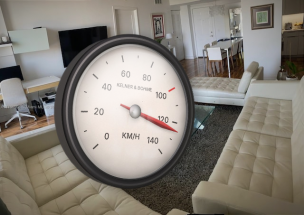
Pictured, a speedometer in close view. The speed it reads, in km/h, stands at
125 km/h
